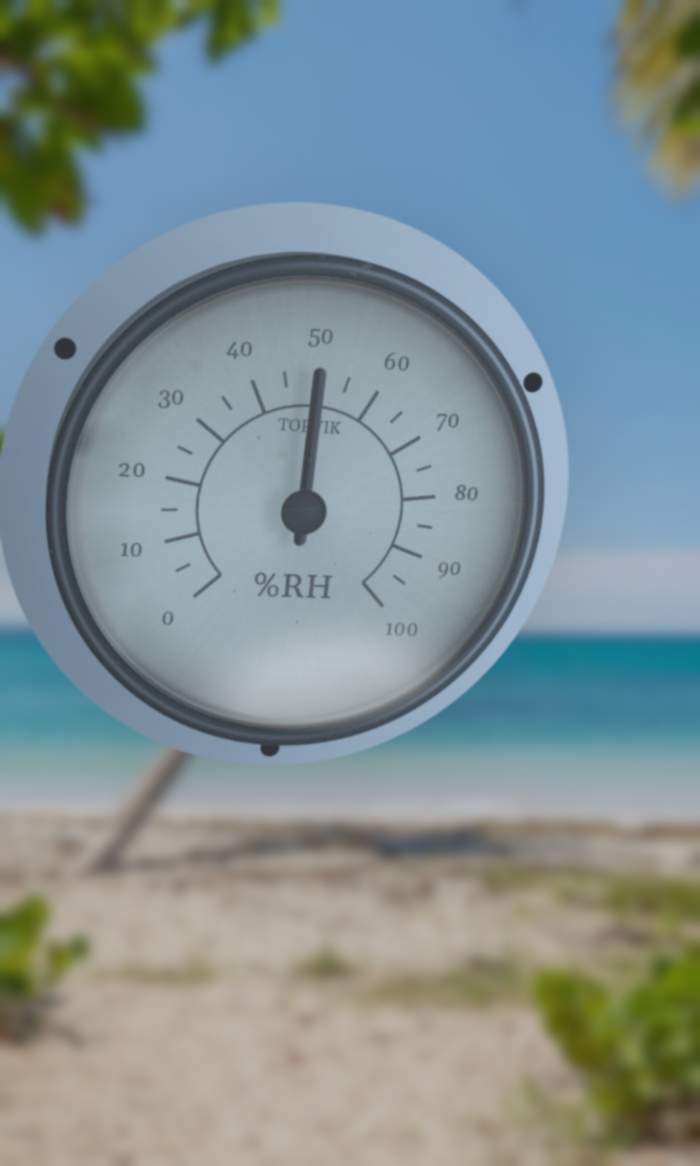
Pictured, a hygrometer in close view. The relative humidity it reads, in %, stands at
50 %
